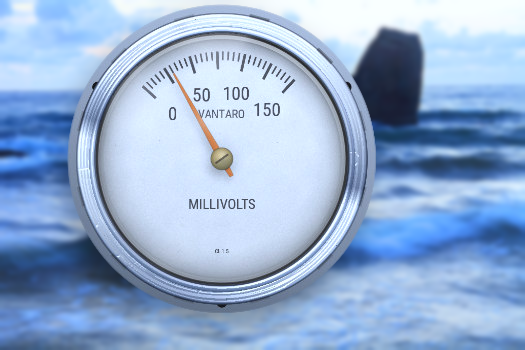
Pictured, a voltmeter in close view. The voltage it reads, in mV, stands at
30 mV
